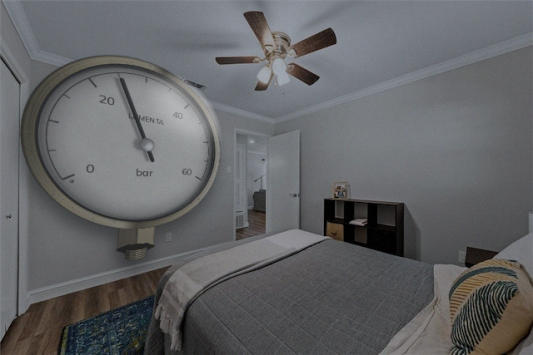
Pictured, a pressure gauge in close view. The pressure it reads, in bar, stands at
25 bar
